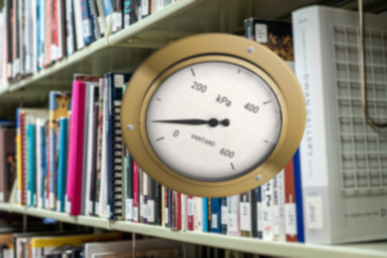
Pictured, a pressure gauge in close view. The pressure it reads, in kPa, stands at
50 kPa
